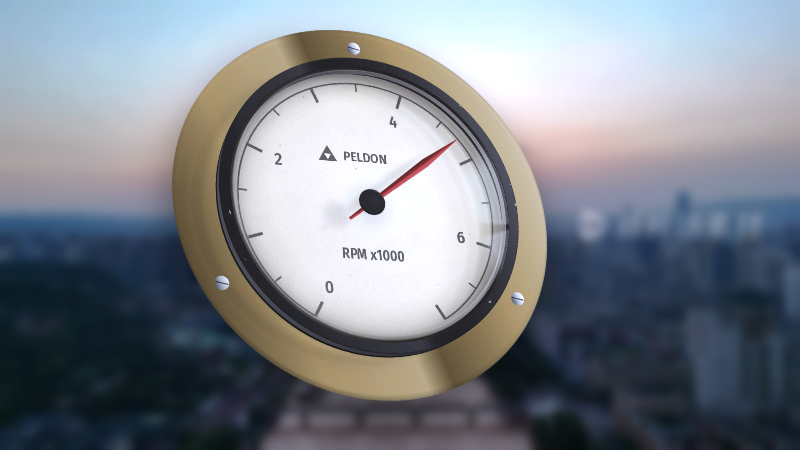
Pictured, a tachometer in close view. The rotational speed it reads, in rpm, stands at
4750 rpm
